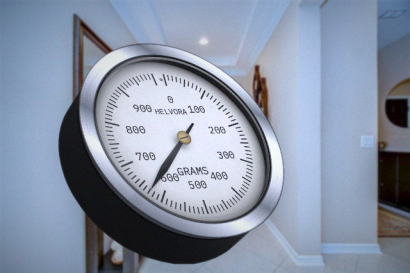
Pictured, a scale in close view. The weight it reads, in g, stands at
630 g
